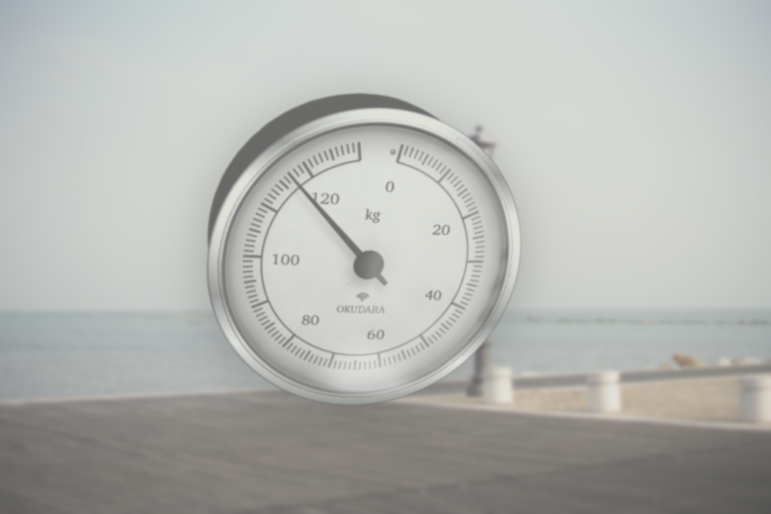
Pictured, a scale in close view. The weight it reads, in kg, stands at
117 kg
